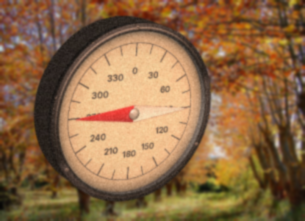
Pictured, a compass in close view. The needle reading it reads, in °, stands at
270 °
